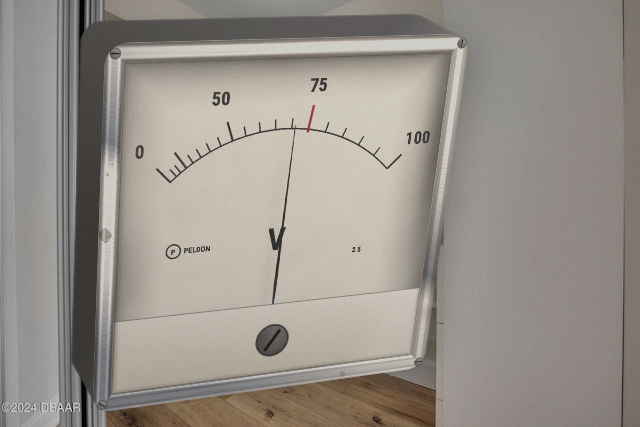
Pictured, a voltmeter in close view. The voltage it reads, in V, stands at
70 V
